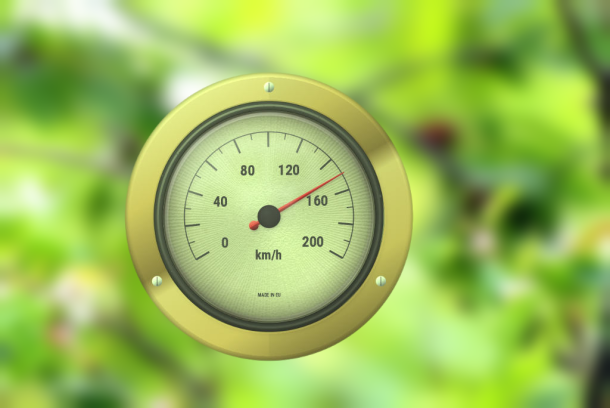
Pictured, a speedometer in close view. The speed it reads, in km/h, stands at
150 km/h
